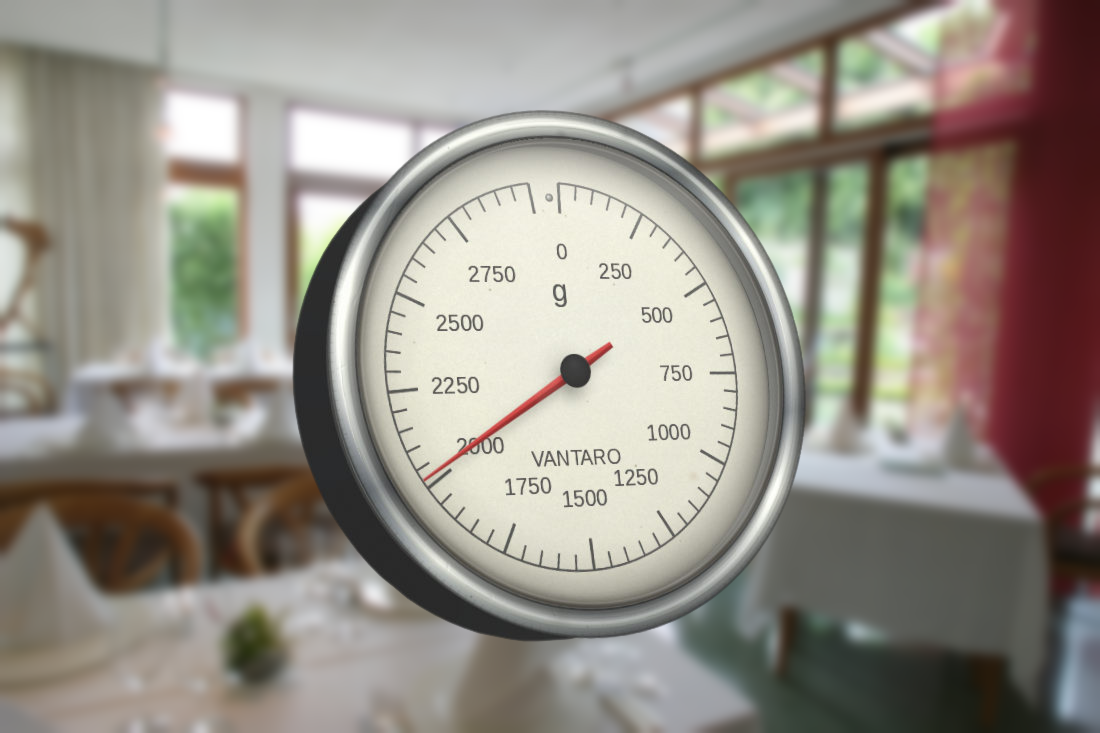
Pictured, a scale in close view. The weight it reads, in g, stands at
2025 g
